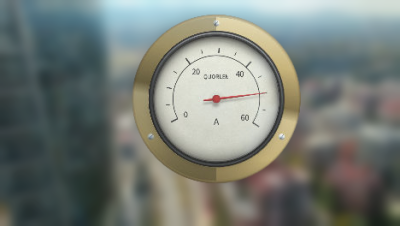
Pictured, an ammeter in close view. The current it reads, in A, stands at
50 A
